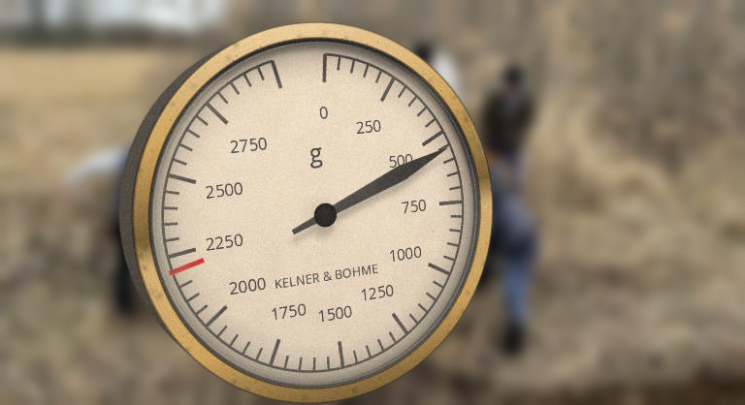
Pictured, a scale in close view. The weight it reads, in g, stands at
550 g
